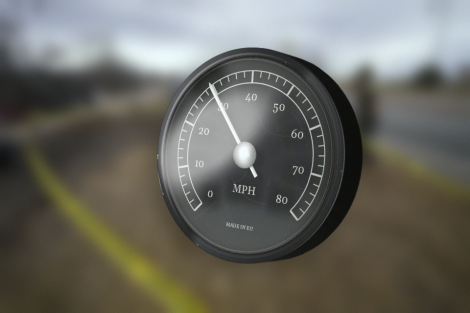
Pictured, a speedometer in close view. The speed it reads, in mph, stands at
30 mph
